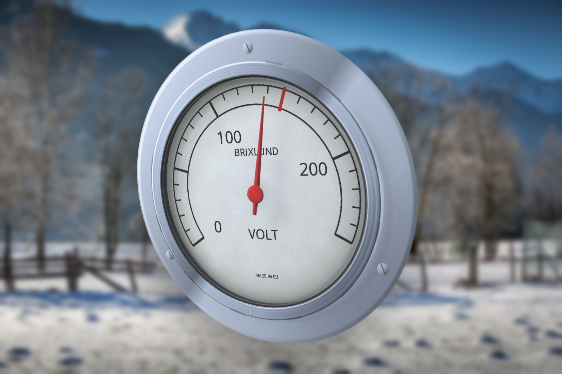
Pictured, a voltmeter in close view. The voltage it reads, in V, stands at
140 V
